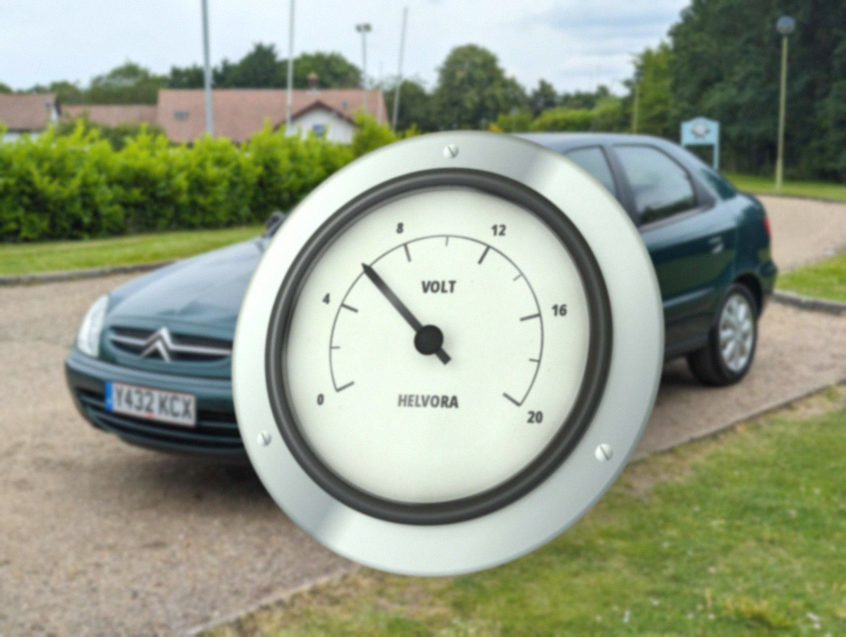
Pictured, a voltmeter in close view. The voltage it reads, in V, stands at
6 V
